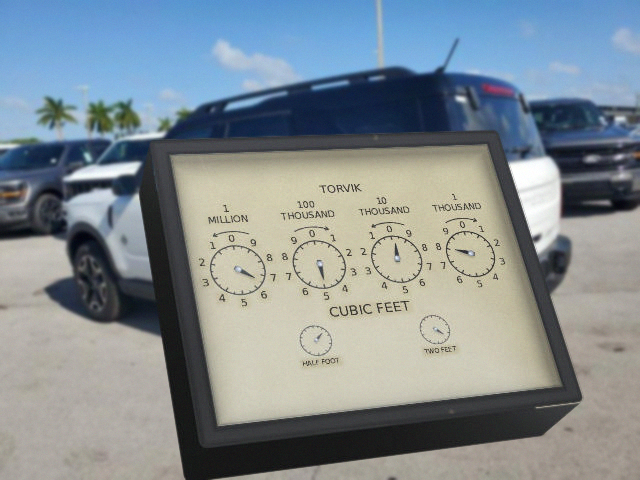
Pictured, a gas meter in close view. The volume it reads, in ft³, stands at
649800 ft³
